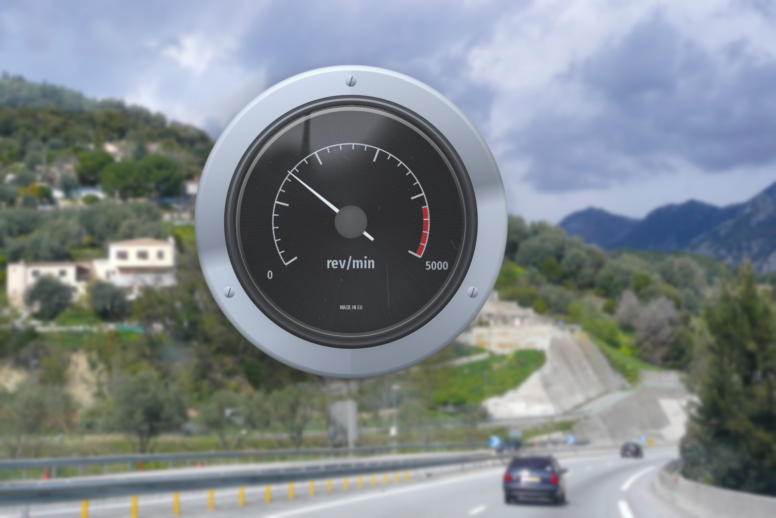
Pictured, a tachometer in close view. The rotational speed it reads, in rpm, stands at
1500 rpm
